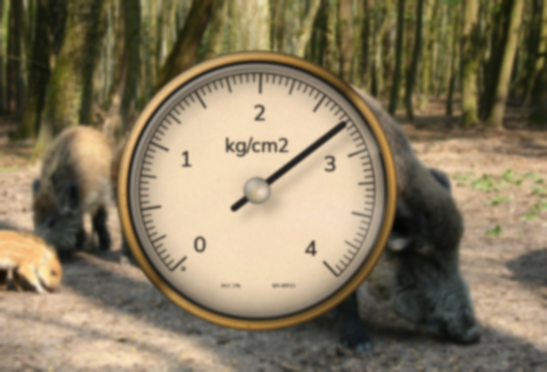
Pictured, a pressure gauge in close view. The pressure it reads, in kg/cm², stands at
2.75 kg/cm²
